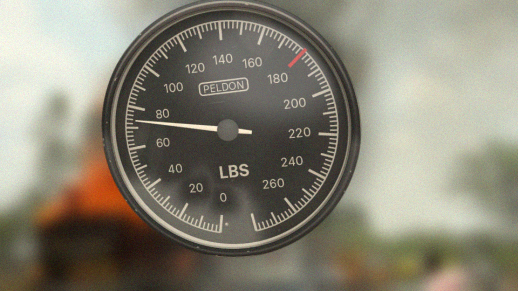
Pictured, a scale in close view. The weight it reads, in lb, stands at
74 lb
